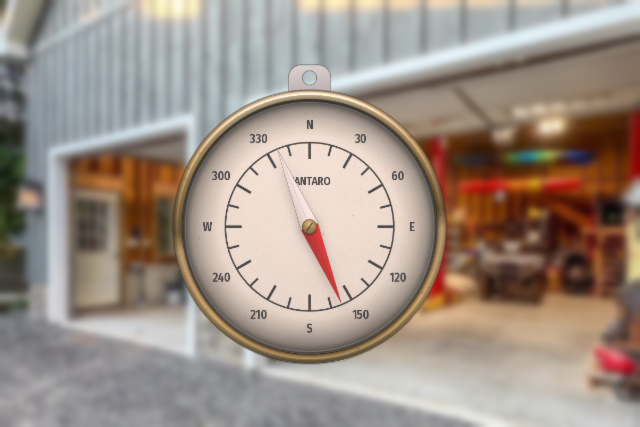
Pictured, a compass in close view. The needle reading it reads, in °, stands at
157.5 °
